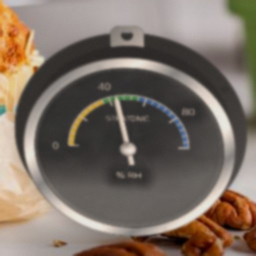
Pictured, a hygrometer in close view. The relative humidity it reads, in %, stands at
44 %
